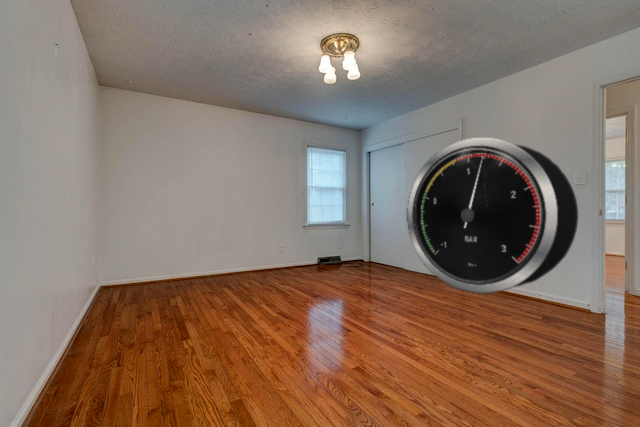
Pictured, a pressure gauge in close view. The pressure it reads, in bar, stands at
1.25 bar
